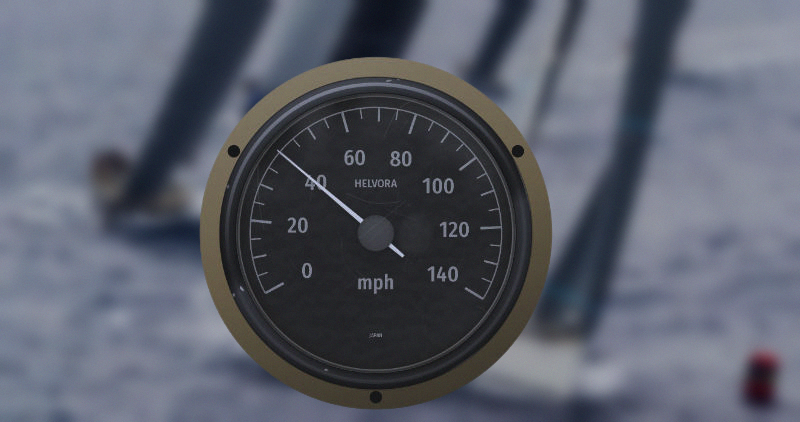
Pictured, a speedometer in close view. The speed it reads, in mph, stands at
40 mph
